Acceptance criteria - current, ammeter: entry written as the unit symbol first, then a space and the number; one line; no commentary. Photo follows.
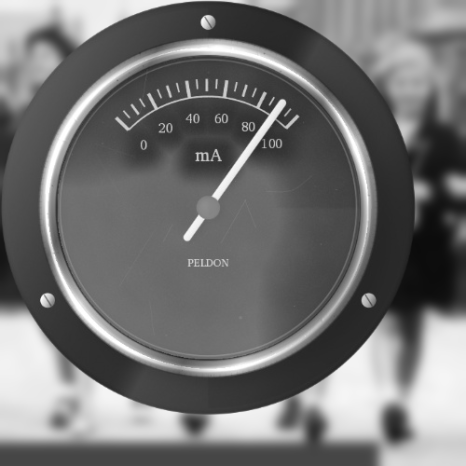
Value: mA 90
